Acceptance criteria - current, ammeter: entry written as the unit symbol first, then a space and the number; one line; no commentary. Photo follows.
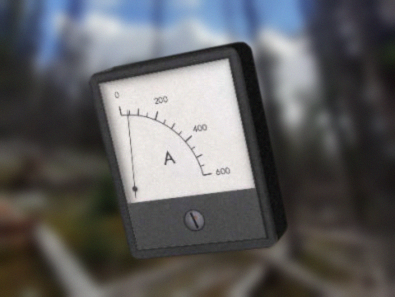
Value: A 50
